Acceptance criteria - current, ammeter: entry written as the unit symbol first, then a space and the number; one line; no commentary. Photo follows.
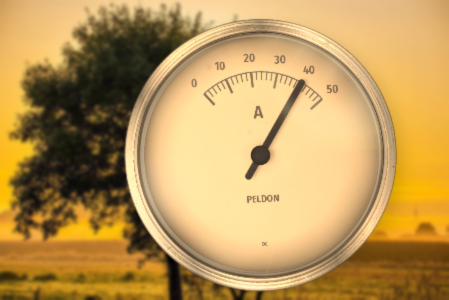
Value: A 40
